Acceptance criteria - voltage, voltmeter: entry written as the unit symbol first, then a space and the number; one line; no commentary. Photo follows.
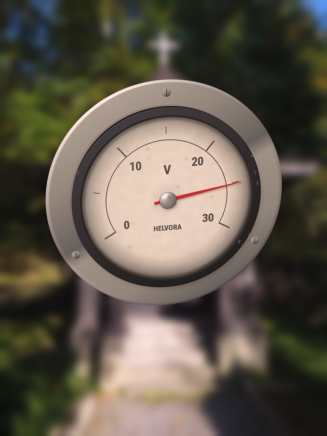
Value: V 25
